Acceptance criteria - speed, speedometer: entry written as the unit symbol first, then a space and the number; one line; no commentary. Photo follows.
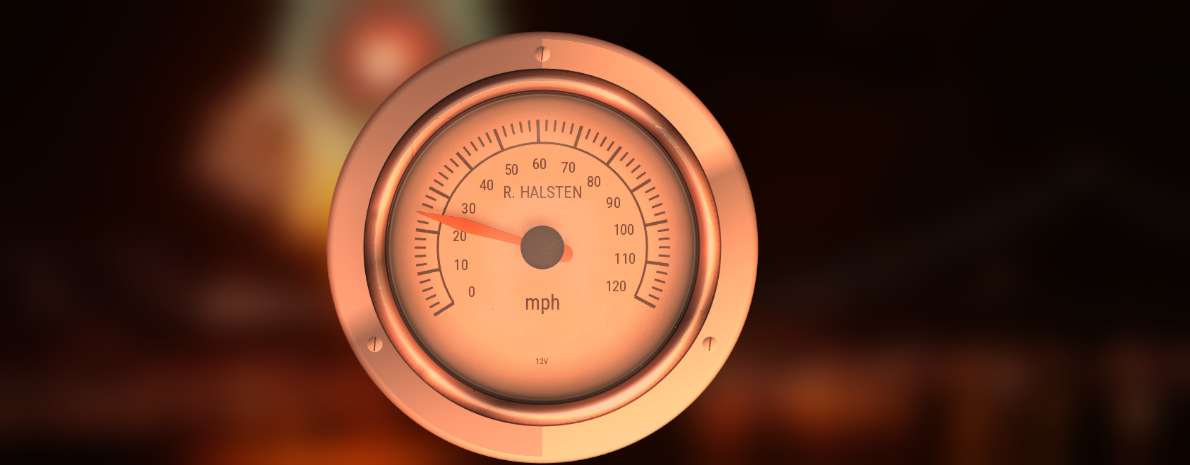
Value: mph 24
